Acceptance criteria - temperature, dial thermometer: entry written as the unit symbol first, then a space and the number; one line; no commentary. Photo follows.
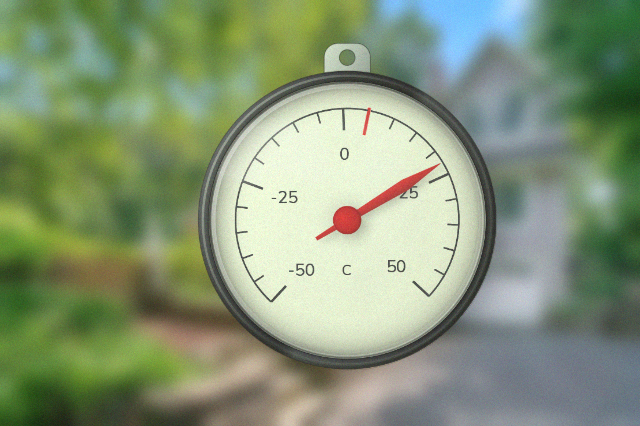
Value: °C 22.5
